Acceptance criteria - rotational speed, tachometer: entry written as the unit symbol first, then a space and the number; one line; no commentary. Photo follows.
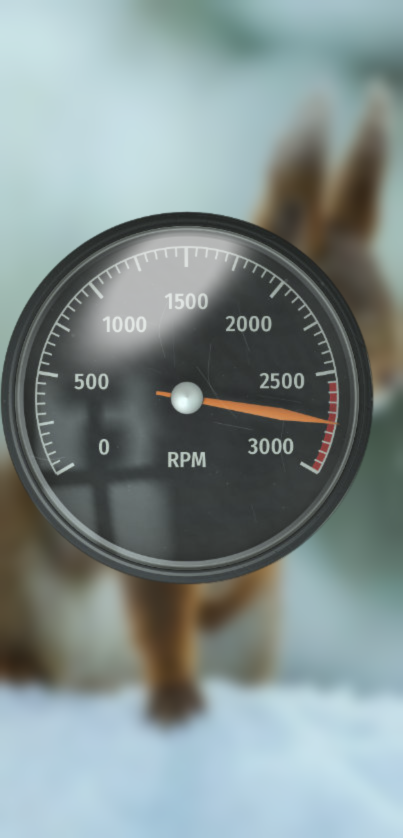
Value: rpm 2750
